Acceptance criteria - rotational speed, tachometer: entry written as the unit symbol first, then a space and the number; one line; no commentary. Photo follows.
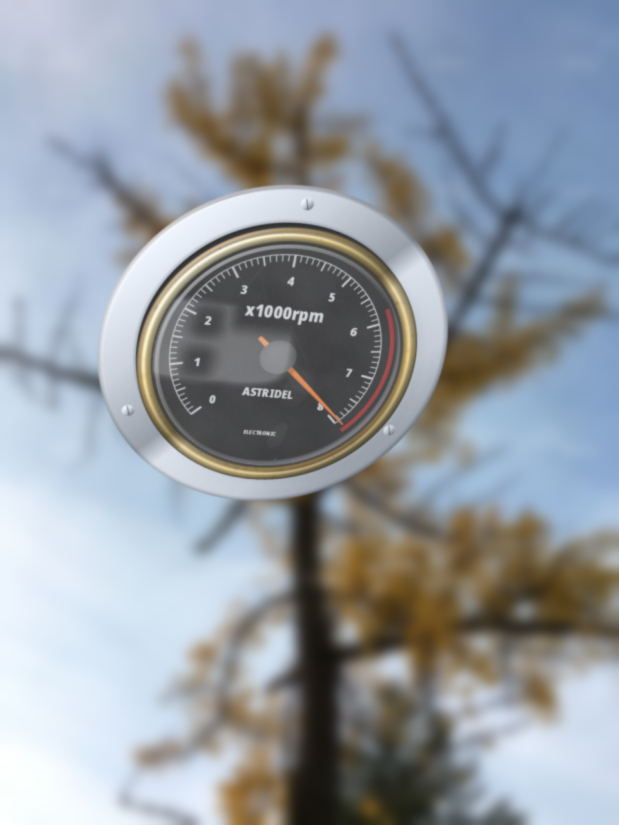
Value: rpm 7900
